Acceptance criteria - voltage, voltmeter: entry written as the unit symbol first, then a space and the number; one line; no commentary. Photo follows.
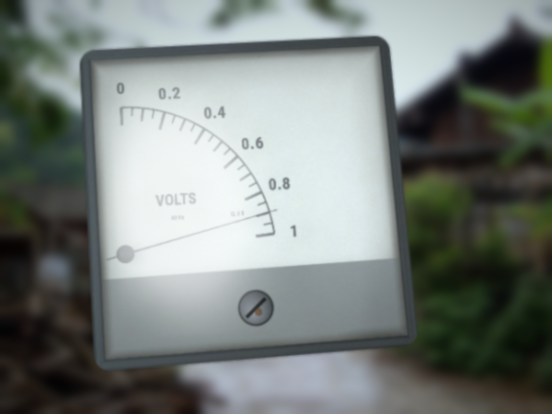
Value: V 0.9
